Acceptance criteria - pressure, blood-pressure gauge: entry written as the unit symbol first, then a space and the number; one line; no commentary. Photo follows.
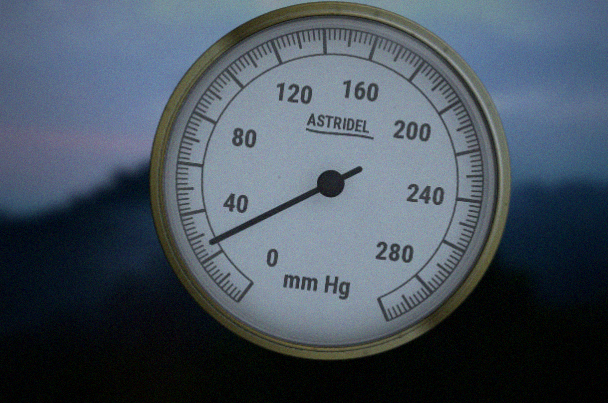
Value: mmHg 26
